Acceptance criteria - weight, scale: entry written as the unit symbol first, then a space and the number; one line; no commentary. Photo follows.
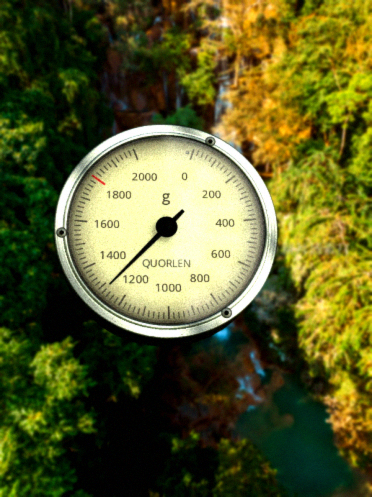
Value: g 1280
